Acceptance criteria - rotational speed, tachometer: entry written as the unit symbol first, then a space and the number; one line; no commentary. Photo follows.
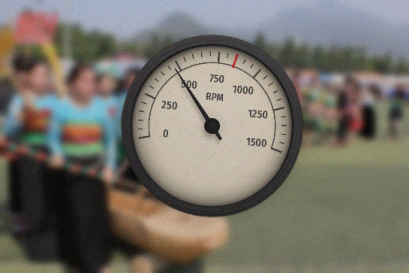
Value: rpm 475
